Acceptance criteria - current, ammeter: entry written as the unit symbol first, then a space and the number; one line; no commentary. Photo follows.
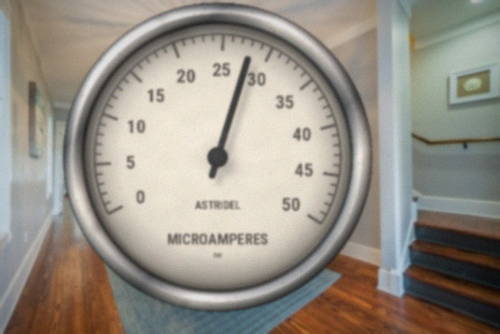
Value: µA 28
